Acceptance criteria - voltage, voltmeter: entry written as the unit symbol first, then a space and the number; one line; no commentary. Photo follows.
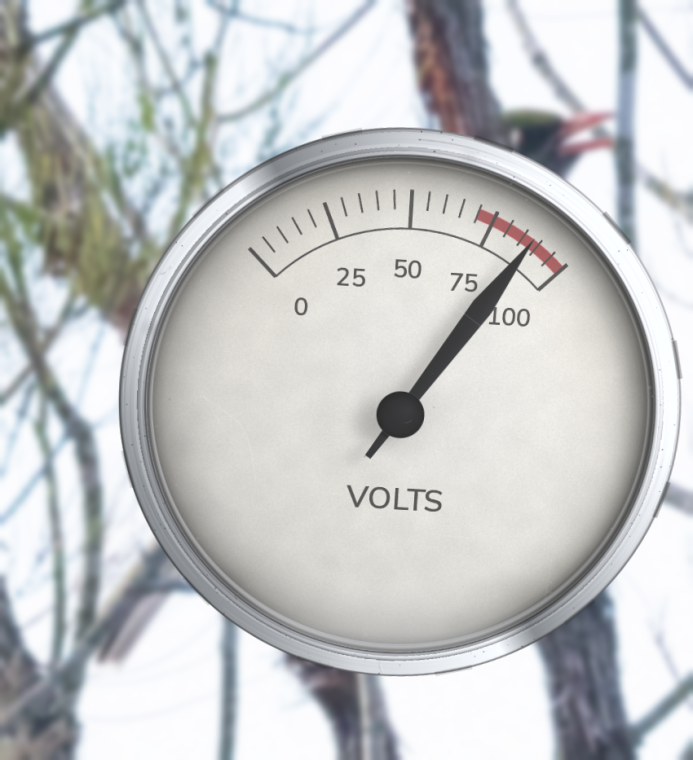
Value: V 87.5
